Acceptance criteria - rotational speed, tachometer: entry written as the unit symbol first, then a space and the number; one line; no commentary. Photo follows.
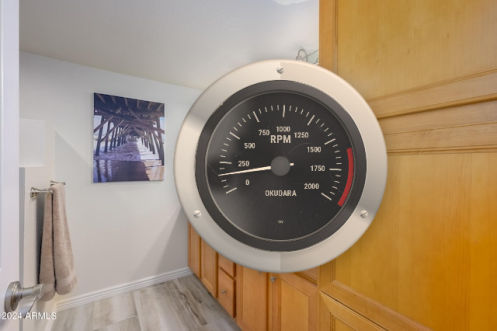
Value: rpm 150
